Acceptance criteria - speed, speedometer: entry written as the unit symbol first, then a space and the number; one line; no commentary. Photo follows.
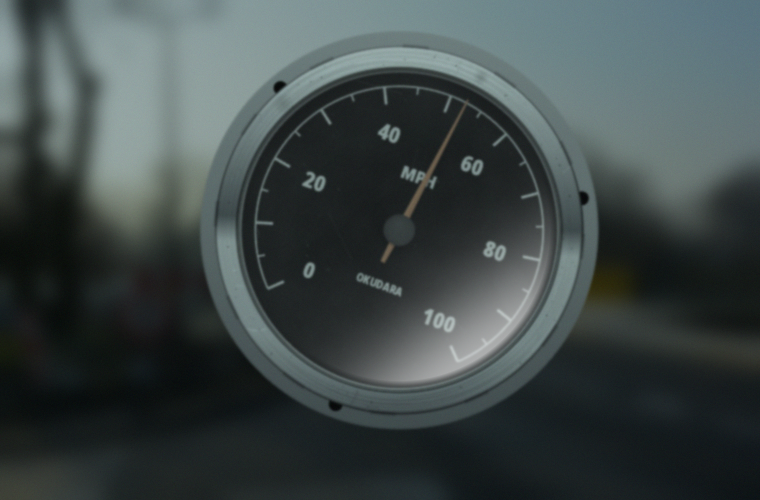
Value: mph 52.5
